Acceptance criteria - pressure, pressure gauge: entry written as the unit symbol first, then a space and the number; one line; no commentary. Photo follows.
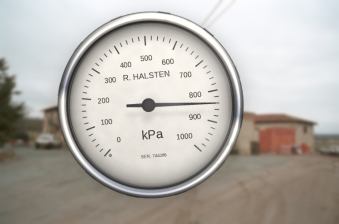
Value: kPa 840
